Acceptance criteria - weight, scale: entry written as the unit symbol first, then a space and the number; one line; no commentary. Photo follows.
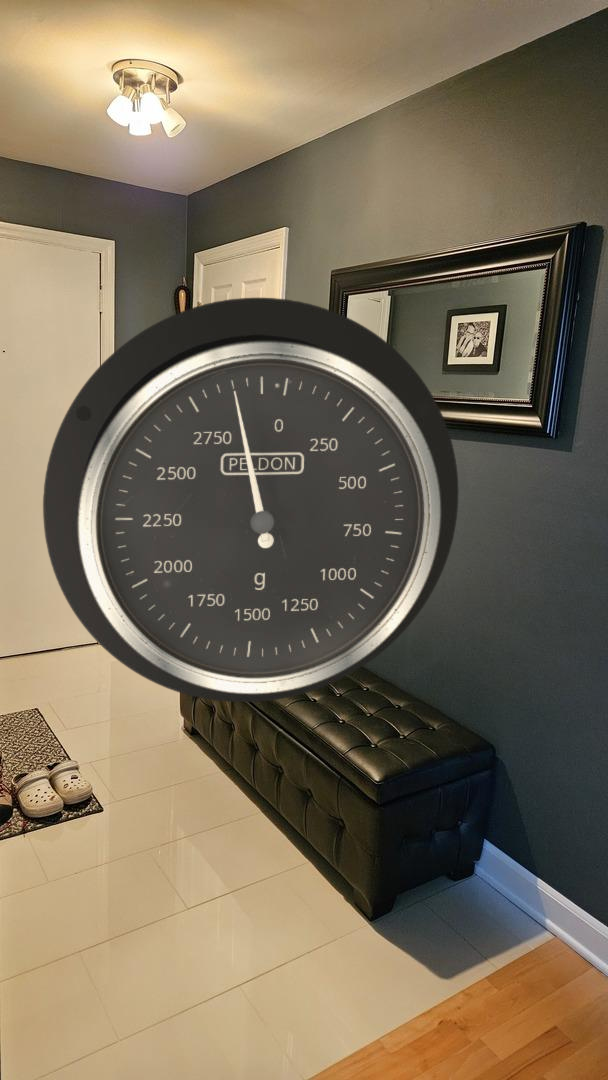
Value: g 2900
